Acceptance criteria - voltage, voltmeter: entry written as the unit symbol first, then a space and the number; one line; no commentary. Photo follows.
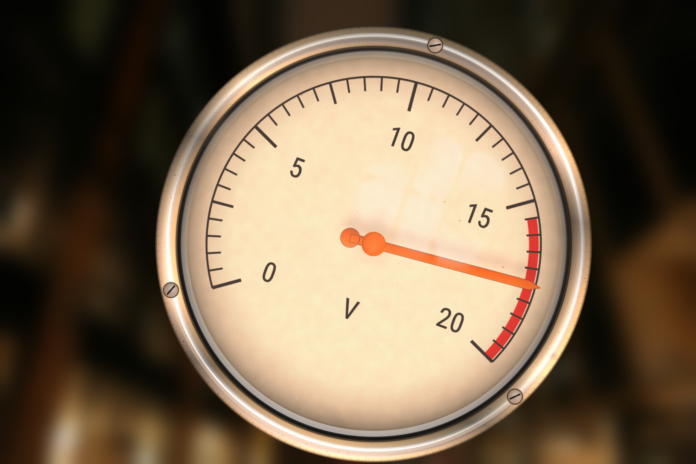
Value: V 17.5
